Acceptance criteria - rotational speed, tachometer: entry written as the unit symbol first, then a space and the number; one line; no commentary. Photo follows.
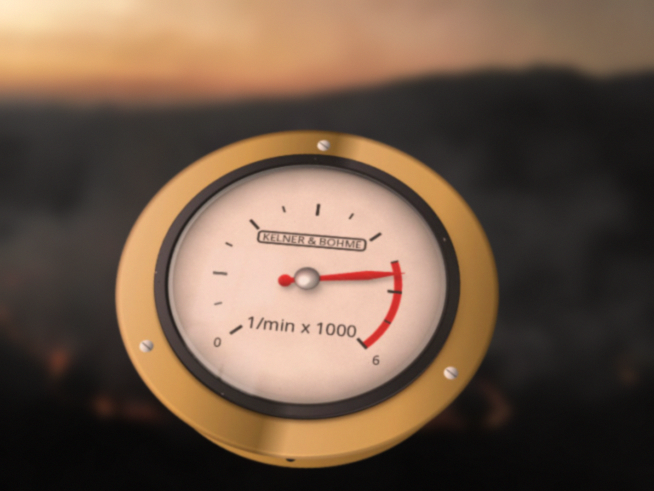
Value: rpm 4750
